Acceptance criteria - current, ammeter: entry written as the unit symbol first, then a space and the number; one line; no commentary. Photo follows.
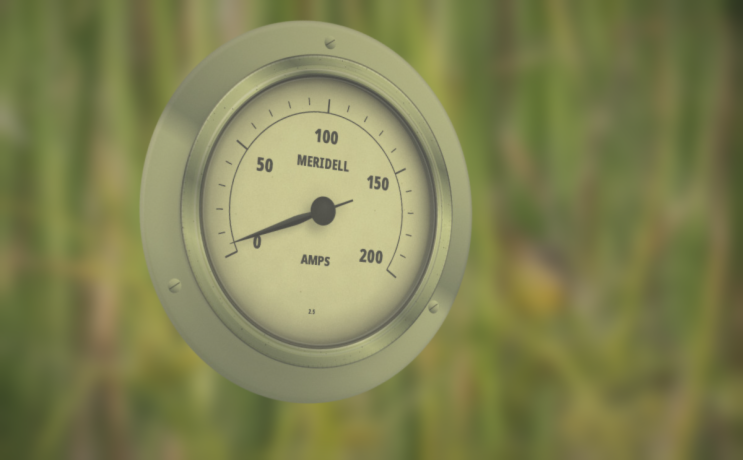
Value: A 5
